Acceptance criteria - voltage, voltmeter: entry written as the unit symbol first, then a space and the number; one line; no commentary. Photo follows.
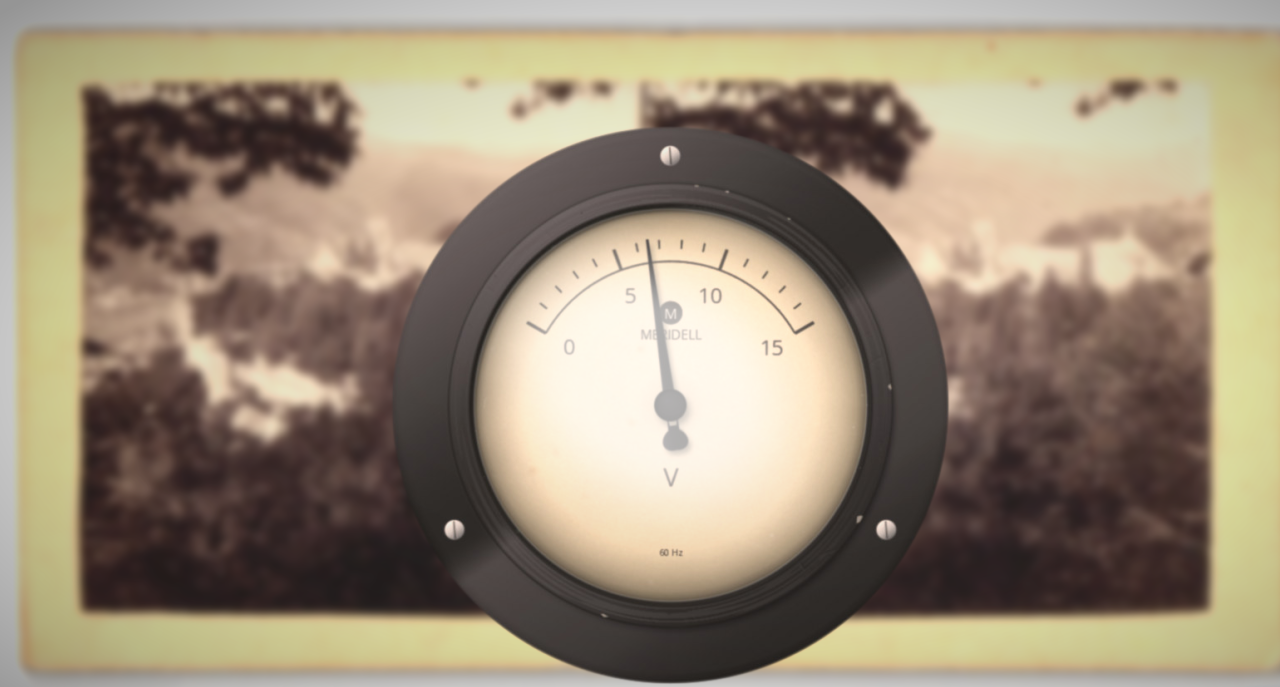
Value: V 6.5
